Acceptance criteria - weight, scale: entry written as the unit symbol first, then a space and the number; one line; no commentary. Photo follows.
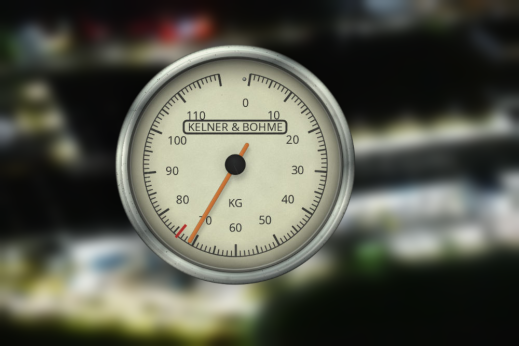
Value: kg 71
